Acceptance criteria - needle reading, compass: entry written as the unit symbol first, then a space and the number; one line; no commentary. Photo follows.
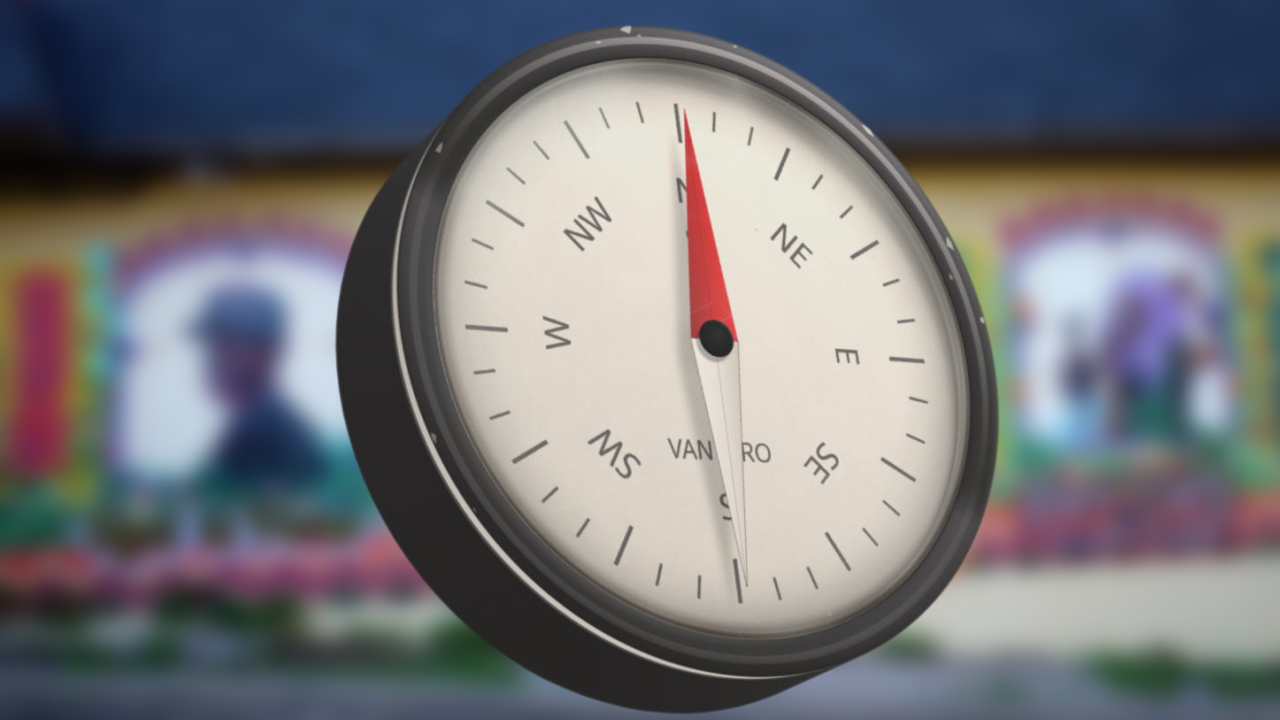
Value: ° 0
